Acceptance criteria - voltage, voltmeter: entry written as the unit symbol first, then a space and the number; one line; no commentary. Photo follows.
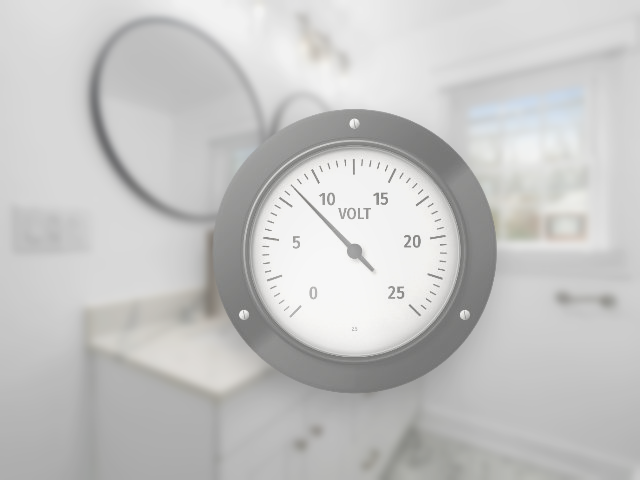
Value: V 8.5
